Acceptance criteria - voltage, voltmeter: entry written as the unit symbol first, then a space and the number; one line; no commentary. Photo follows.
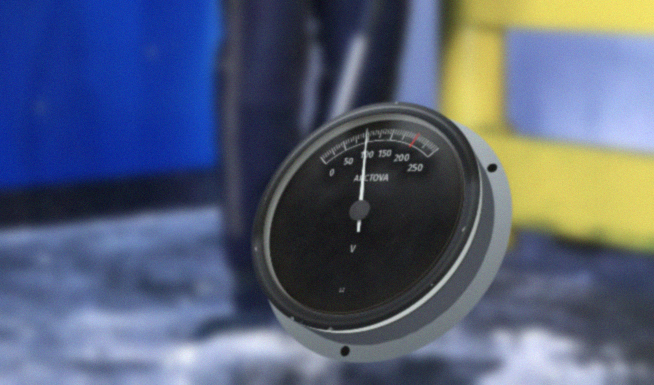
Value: V 100
